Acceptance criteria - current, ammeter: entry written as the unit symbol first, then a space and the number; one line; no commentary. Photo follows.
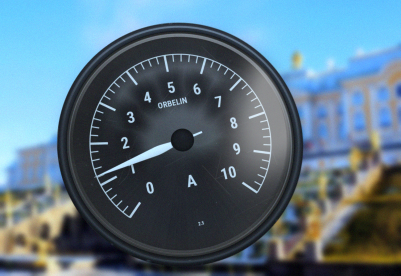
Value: A 1.2
